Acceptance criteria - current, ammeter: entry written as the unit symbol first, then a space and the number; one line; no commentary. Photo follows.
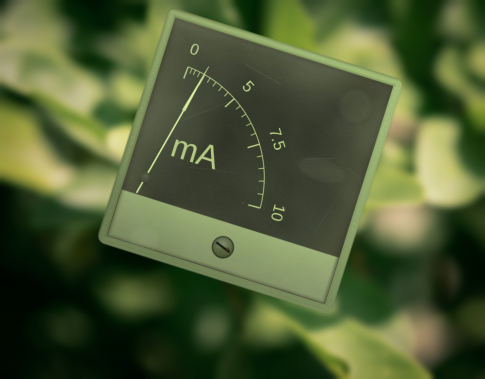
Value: mA 2.5
